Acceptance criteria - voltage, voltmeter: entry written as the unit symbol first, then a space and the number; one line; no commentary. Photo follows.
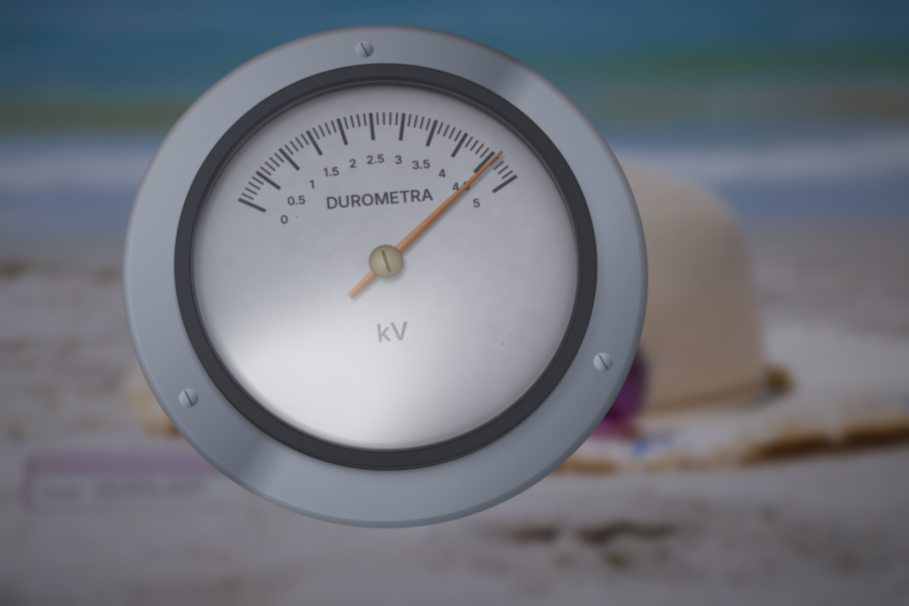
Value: kV 4.6
